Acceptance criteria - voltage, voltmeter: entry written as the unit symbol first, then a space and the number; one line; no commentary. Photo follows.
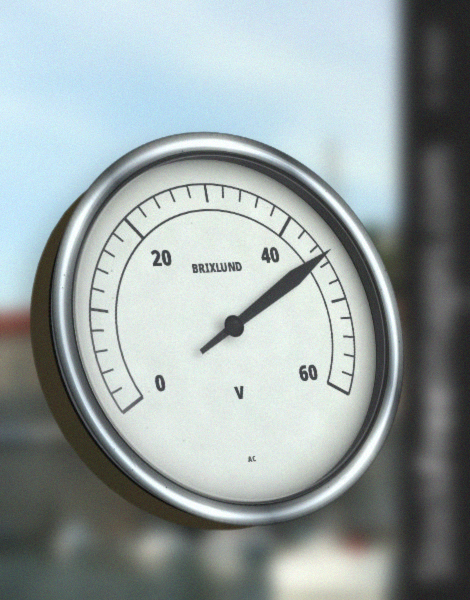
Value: V 45
